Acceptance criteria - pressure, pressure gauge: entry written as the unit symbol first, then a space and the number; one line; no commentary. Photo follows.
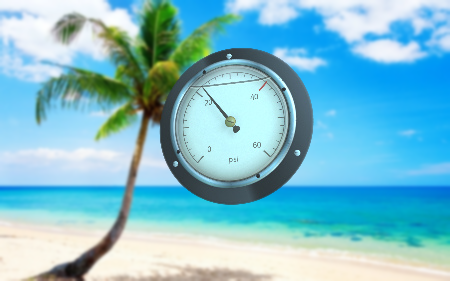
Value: psi 22
